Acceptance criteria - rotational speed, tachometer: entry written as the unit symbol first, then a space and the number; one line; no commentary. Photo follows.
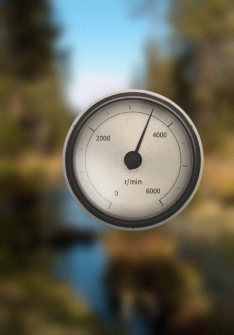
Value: rpm 3500
